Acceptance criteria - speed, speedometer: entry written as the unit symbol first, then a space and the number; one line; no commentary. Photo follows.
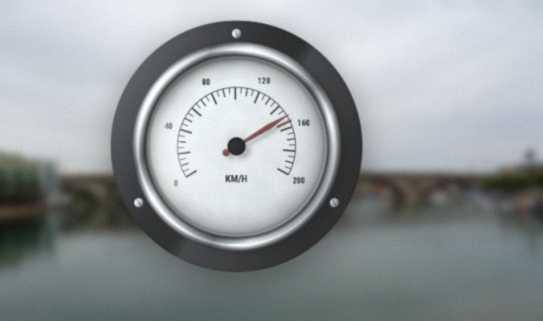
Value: km/h 150
